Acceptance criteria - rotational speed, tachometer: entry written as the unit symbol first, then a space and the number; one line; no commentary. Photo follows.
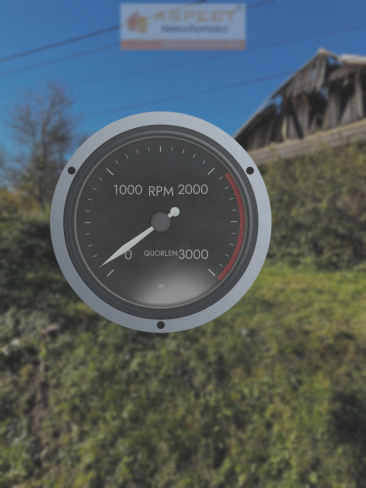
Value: rpm 100
